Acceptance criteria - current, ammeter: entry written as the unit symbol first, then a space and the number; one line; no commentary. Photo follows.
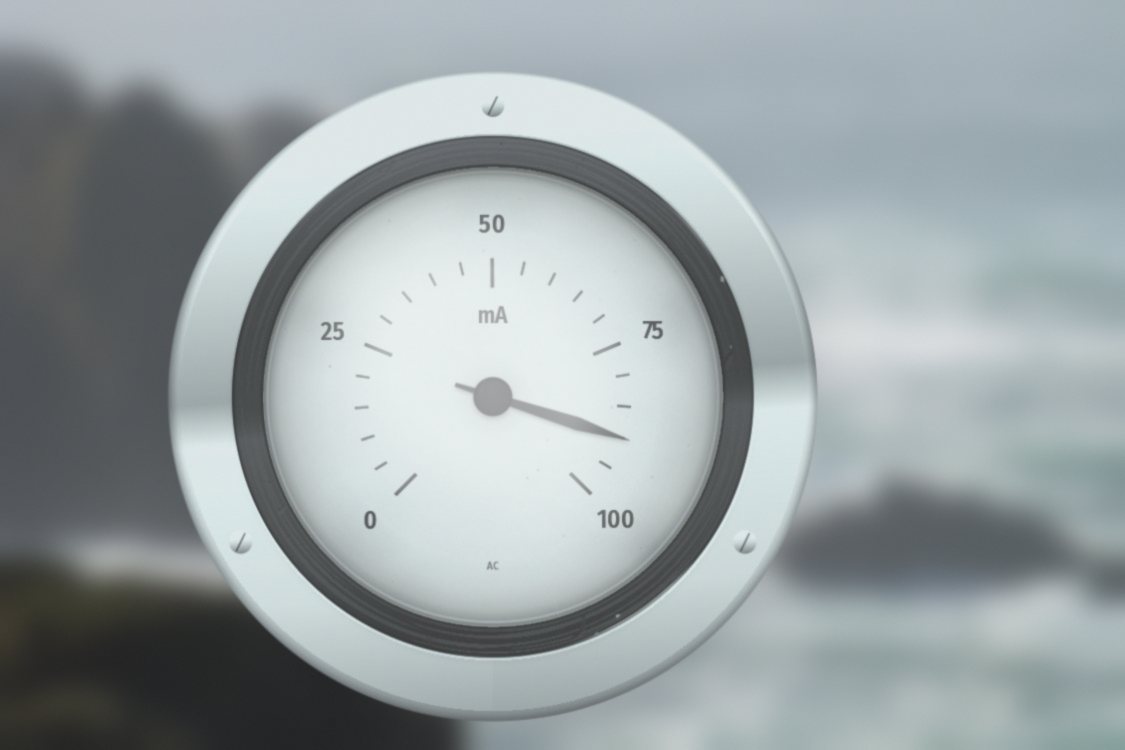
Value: mA 90
